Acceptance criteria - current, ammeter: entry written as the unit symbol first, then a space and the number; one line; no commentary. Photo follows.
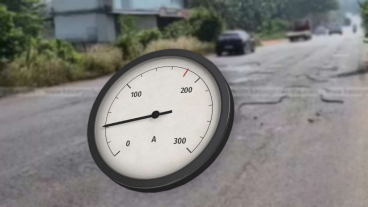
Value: A 40
